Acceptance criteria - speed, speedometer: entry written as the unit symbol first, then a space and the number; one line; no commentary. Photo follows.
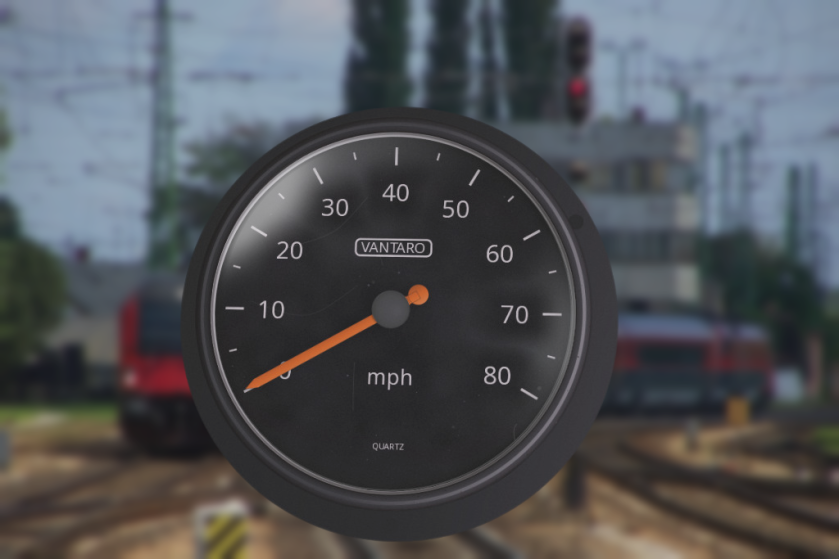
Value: mph 0
